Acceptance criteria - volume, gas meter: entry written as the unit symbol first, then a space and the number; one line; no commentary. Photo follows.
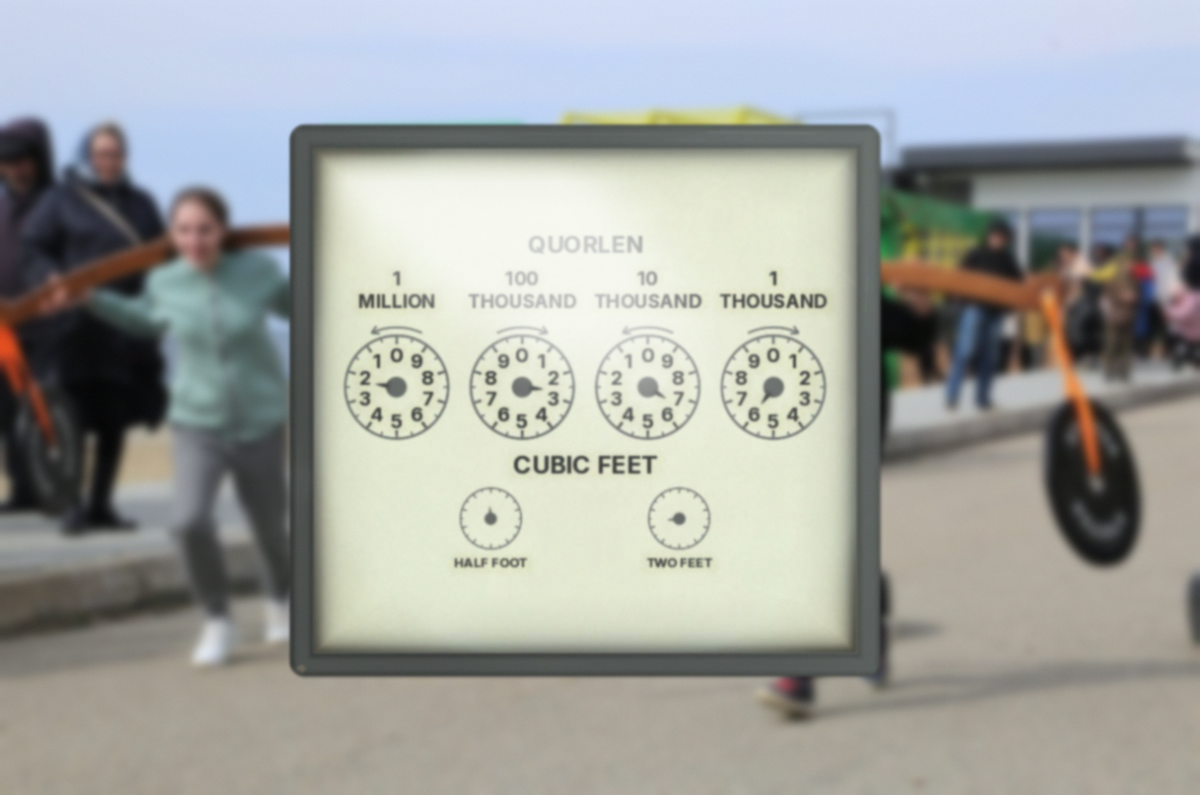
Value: ft³ 226600
